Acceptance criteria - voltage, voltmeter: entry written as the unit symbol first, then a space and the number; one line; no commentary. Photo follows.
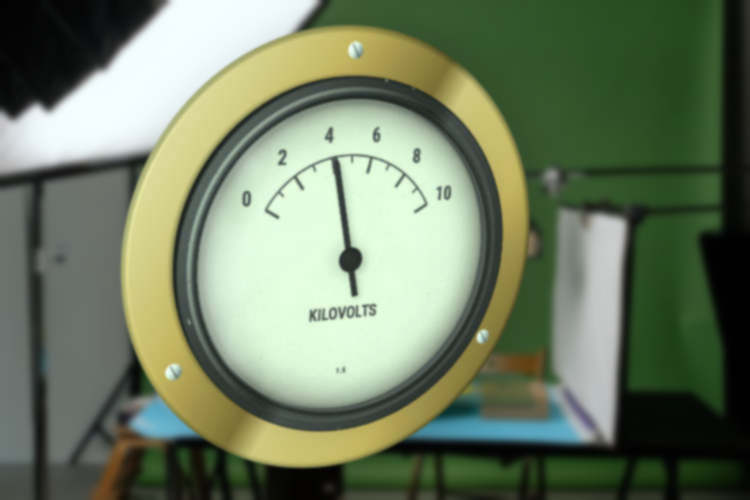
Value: kV 4
